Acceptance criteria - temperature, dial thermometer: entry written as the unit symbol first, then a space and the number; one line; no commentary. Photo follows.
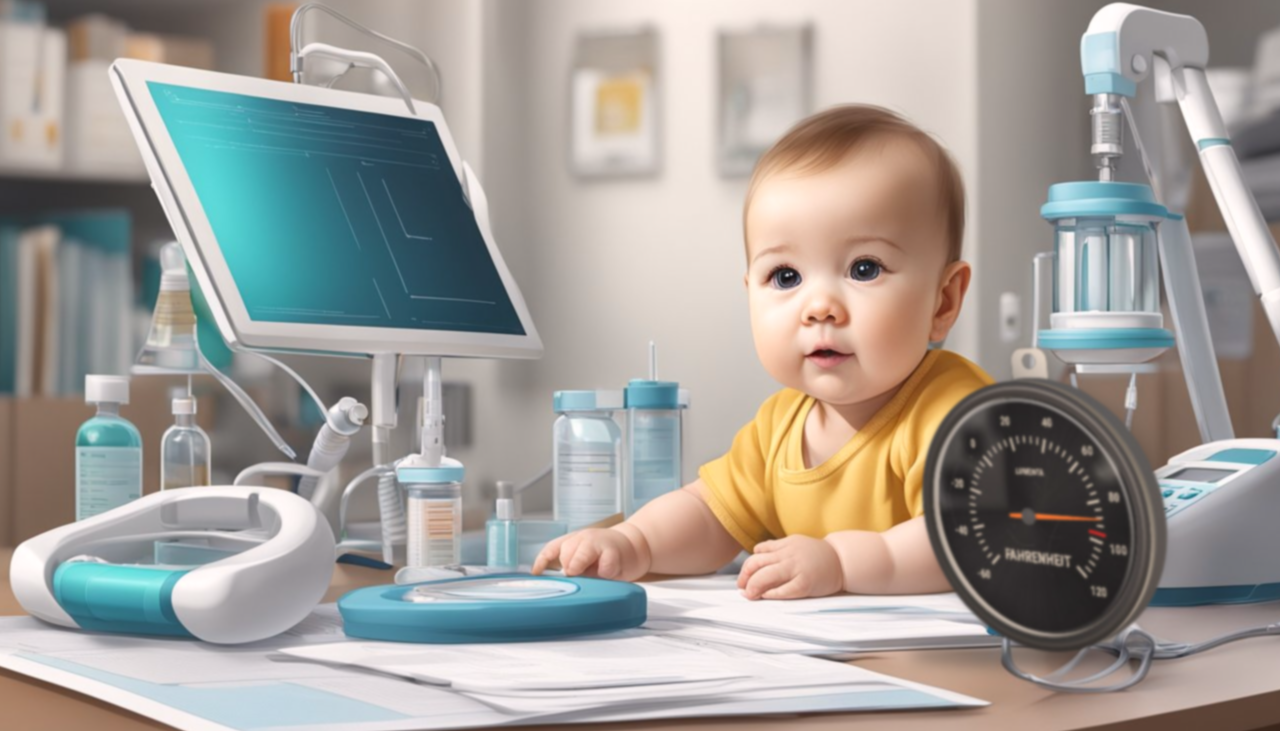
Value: °F 88
